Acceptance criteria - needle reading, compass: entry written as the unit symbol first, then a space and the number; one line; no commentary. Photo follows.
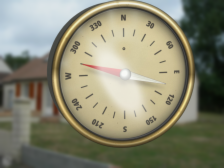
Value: ° 285
